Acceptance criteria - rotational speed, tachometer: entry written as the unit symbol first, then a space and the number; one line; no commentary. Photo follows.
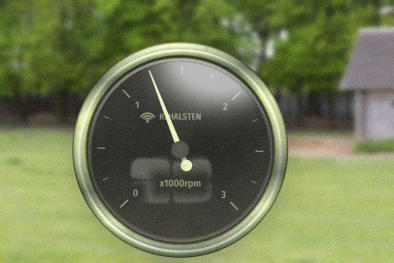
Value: rpm 1250
